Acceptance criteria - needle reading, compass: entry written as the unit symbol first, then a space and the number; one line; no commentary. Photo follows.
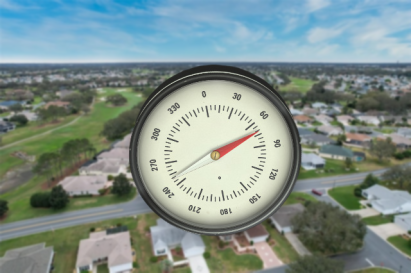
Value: ° 70
